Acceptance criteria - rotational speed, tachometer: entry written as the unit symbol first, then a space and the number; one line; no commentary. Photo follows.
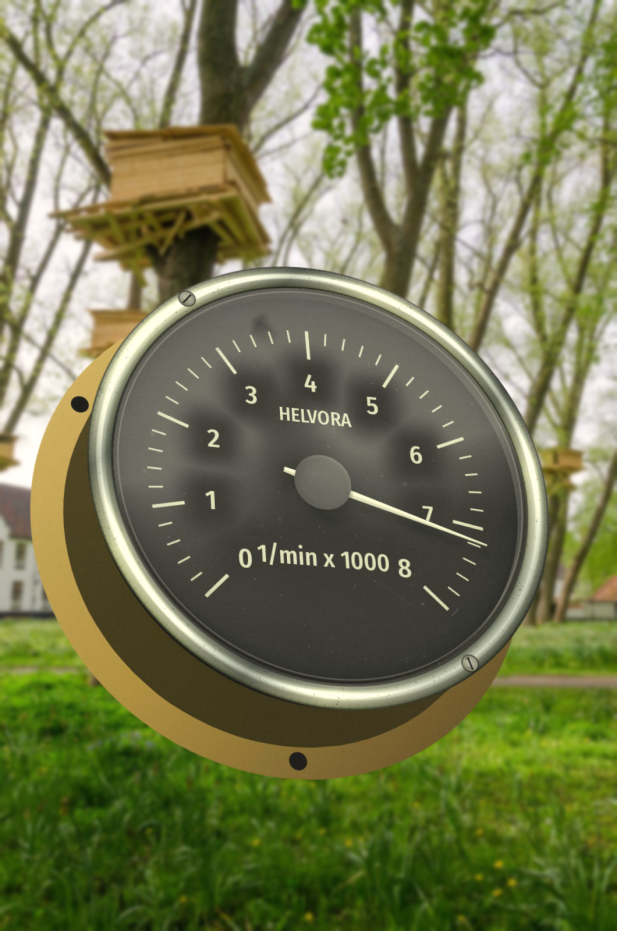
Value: rpm 7200
